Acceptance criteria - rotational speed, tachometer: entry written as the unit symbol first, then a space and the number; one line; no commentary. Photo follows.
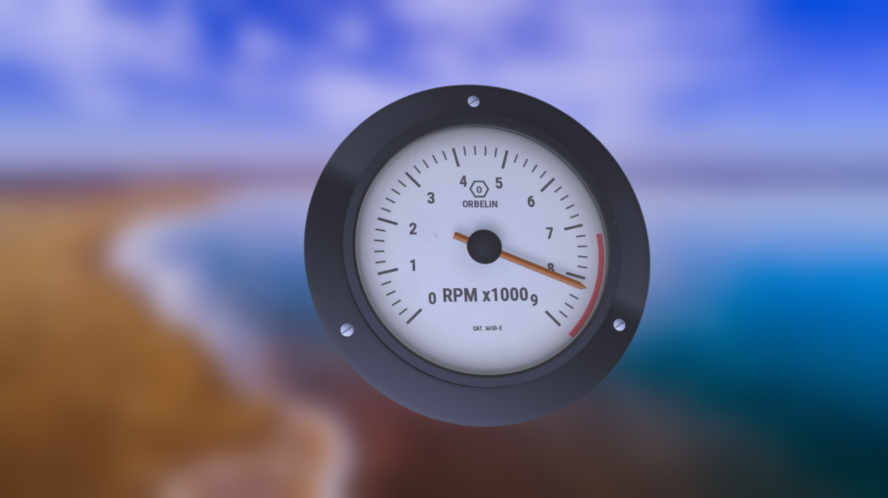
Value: rpm 8200
